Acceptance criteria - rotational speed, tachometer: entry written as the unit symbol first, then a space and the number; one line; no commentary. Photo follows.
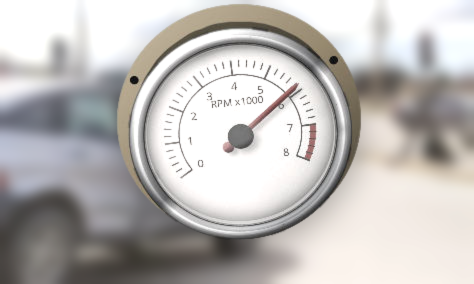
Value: rpm 5800
